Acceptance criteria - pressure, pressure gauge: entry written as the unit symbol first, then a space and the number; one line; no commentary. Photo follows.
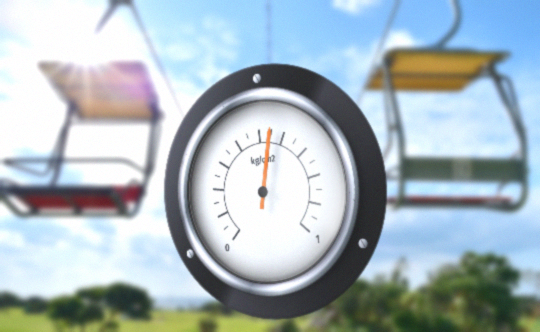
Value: kg/cm² 0.55
